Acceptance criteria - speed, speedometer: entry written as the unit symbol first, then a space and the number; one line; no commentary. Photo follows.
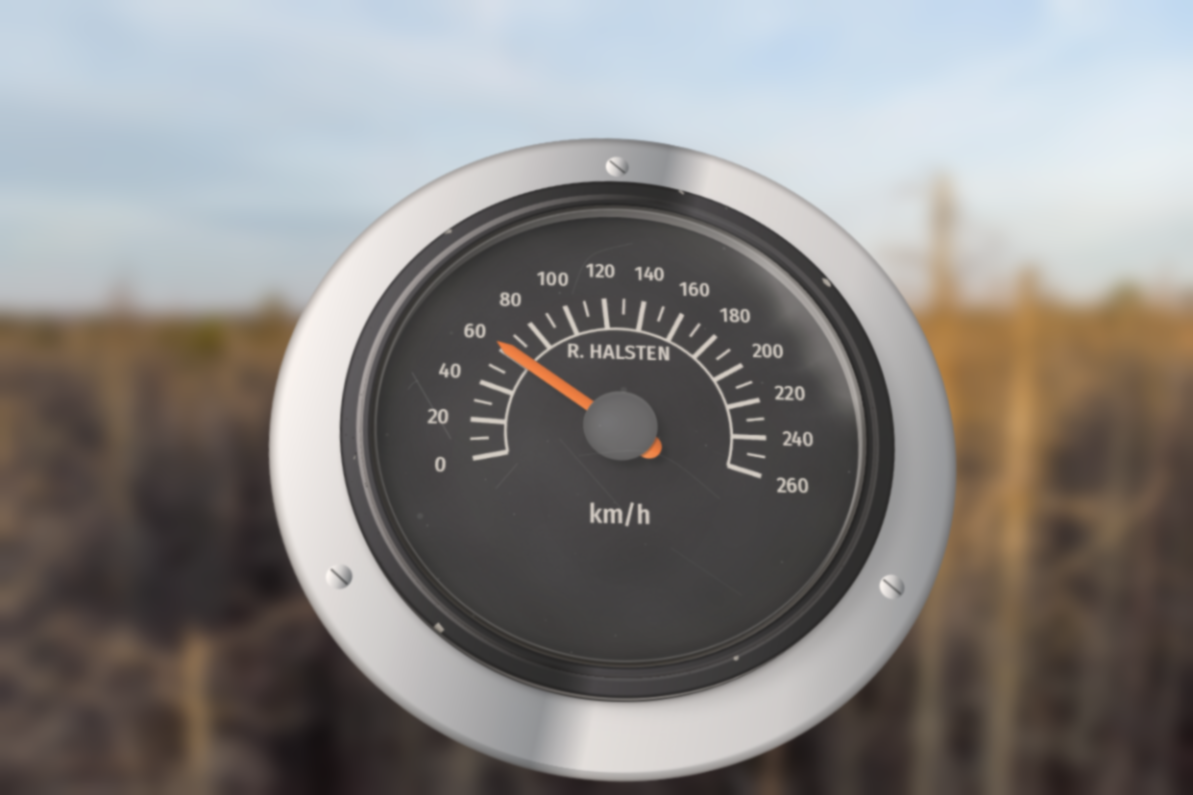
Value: km/h 60
